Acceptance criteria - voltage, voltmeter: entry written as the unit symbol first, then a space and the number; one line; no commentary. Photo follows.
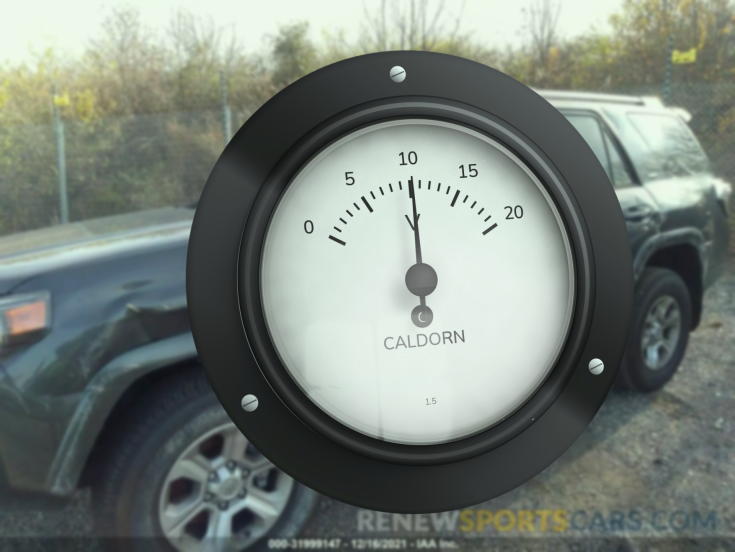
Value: V 10
